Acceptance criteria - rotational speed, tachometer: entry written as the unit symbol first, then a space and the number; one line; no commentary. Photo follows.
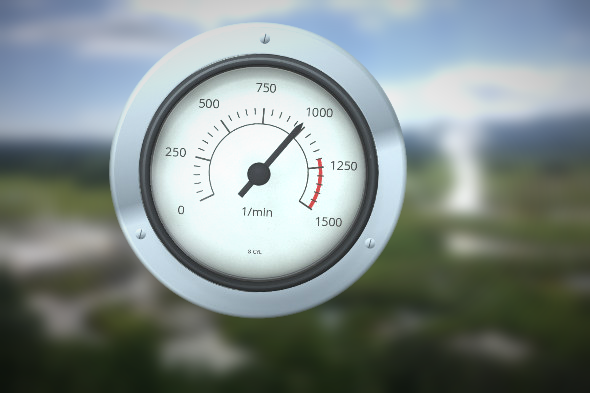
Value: rpm 975
